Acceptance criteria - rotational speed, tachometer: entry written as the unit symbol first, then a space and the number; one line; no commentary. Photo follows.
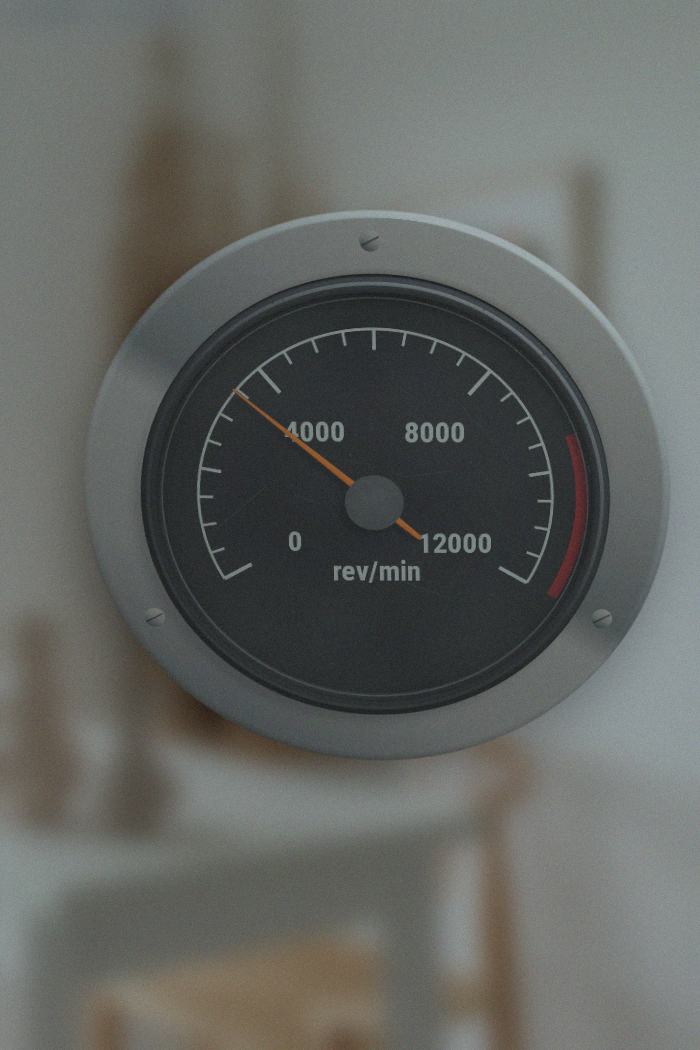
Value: rpm 3500
